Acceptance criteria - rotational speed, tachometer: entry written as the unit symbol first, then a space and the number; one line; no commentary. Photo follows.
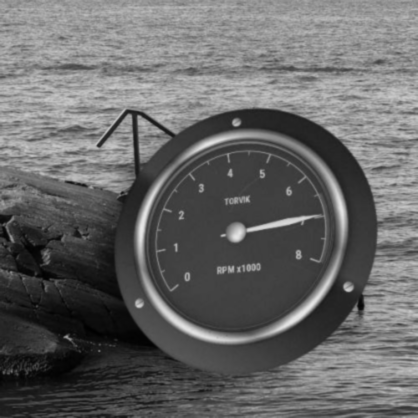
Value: rpm 7000
